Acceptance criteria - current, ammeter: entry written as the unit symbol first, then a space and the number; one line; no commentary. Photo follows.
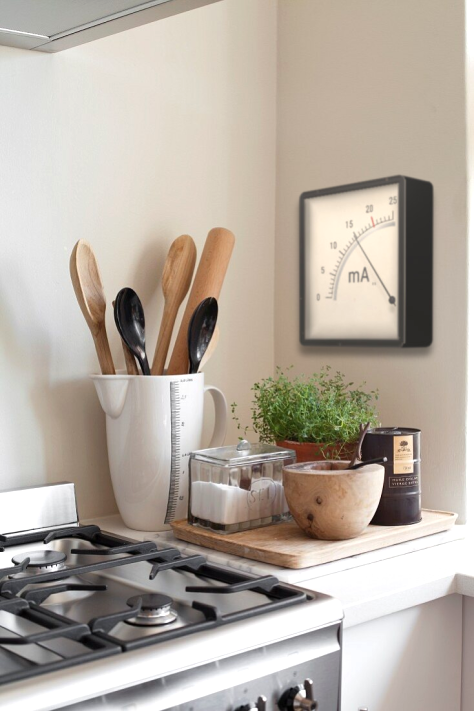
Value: mA 15
